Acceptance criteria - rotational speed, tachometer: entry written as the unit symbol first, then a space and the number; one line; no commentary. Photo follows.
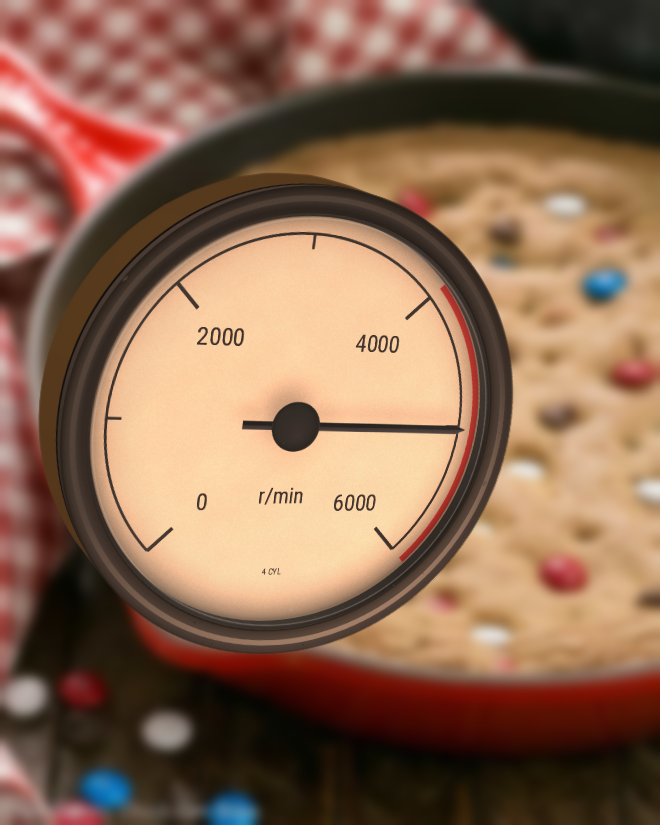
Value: rpm 5000
